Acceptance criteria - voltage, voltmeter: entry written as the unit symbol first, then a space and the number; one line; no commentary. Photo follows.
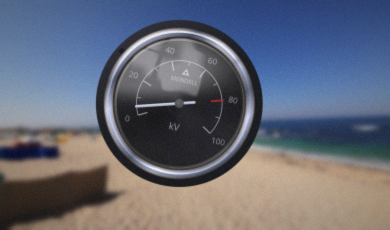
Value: kV 5
